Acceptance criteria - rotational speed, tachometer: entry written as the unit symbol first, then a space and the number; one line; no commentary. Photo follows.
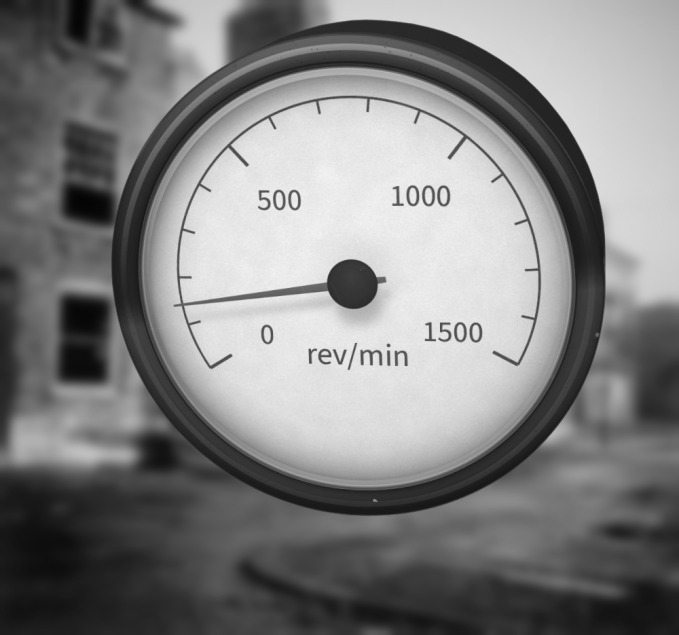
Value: rpm 150
